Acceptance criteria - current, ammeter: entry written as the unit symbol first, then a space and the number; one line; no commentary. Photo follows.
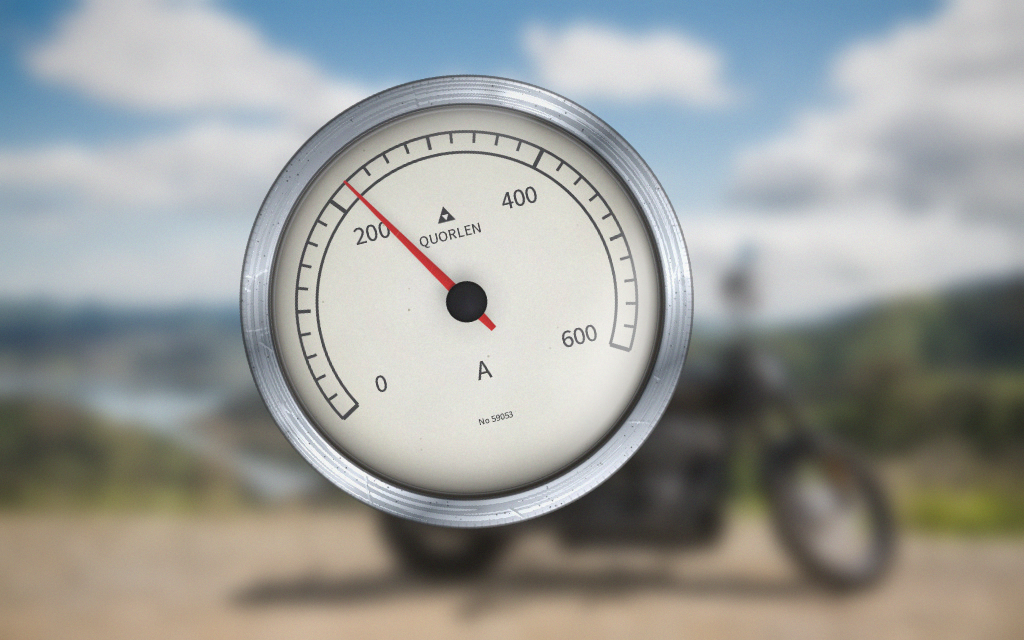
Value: A 220
